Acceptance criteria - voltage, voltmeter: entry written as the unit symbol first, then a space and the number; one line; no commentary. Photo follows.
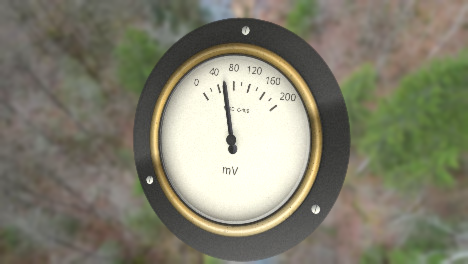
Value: mV 60
